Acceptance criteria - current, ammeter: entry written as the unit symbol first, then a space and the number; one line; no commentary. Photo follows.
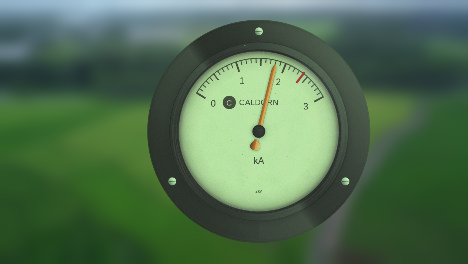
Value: kA 1.8
